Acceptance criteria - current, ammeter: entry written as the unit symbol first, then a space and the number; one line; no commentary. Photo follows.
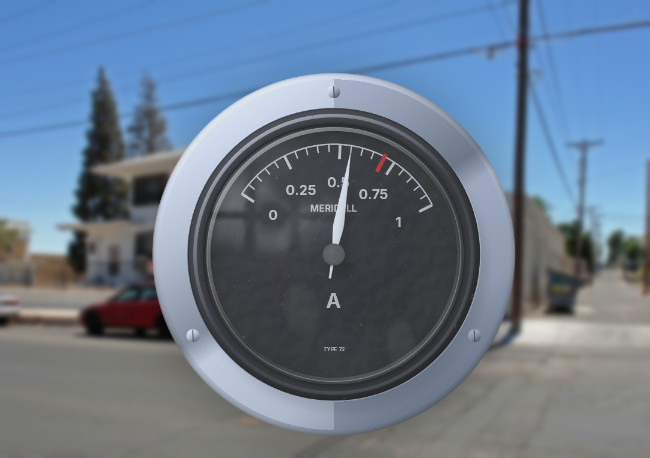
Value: A 0.55
